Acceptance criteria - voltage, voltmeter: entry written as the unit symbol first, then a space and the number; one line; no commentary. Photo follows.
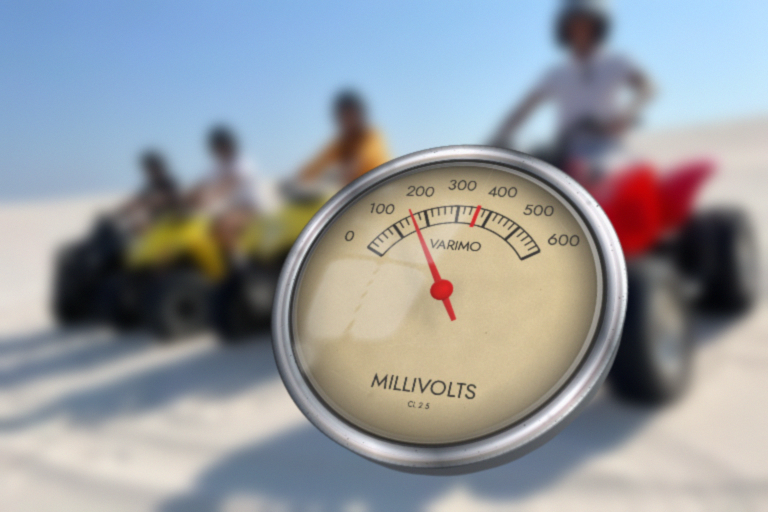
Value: mV 160
